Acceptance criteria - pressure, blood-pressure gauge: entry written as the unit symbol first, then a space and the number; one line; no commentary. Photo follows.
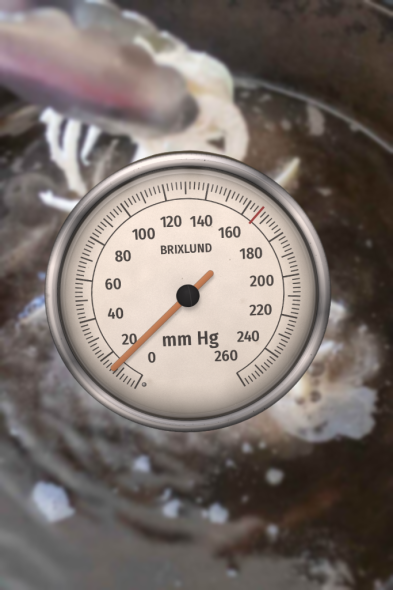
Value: mmHg 14
